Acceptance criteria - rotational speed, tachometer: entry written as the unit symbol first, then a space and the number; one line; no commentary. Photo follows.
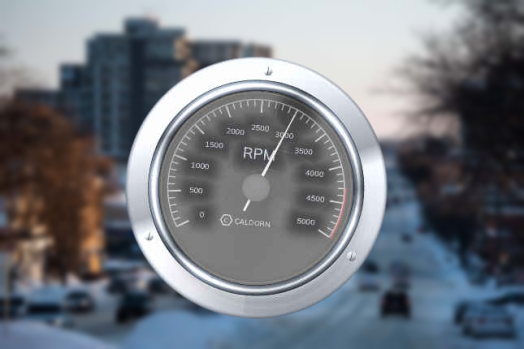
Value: rpm 3000
